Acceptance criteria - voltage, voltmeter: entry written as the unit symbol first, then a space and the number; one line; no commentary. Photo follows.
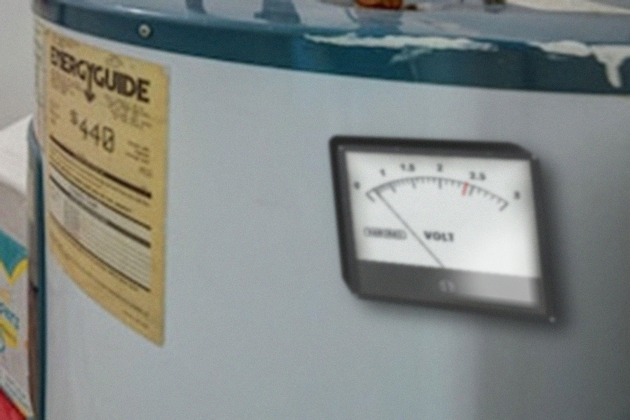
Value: V 0.5
